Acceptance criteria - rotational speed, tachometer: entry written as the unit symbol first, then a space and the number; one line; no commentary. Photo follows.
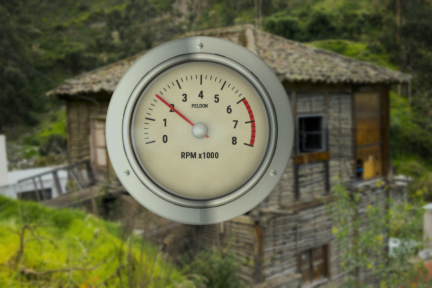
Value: rpm 2000
